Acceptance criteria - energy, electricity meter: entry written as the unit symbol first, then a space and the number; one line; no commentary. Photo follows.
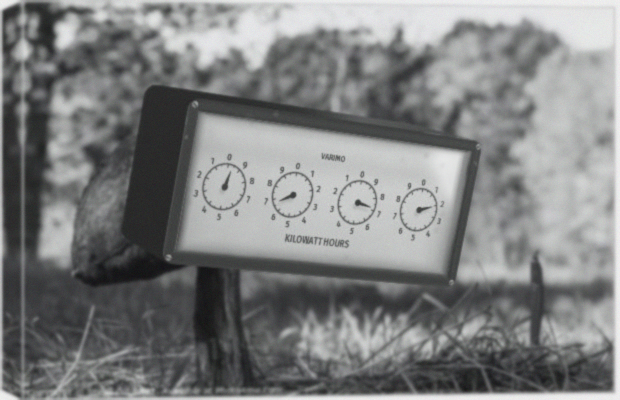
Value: kWh 9672
